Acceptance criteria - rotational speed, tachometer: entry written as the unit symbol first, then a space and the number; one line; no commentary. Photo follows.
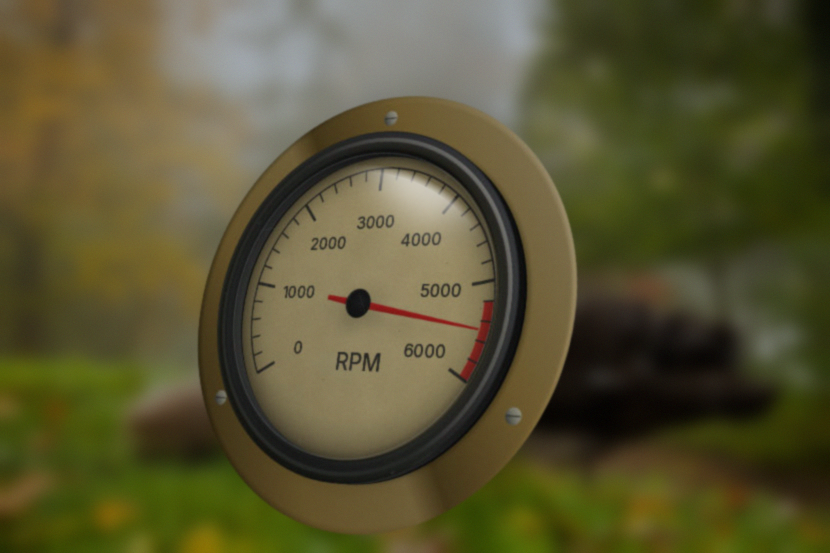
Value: rpm 5500
